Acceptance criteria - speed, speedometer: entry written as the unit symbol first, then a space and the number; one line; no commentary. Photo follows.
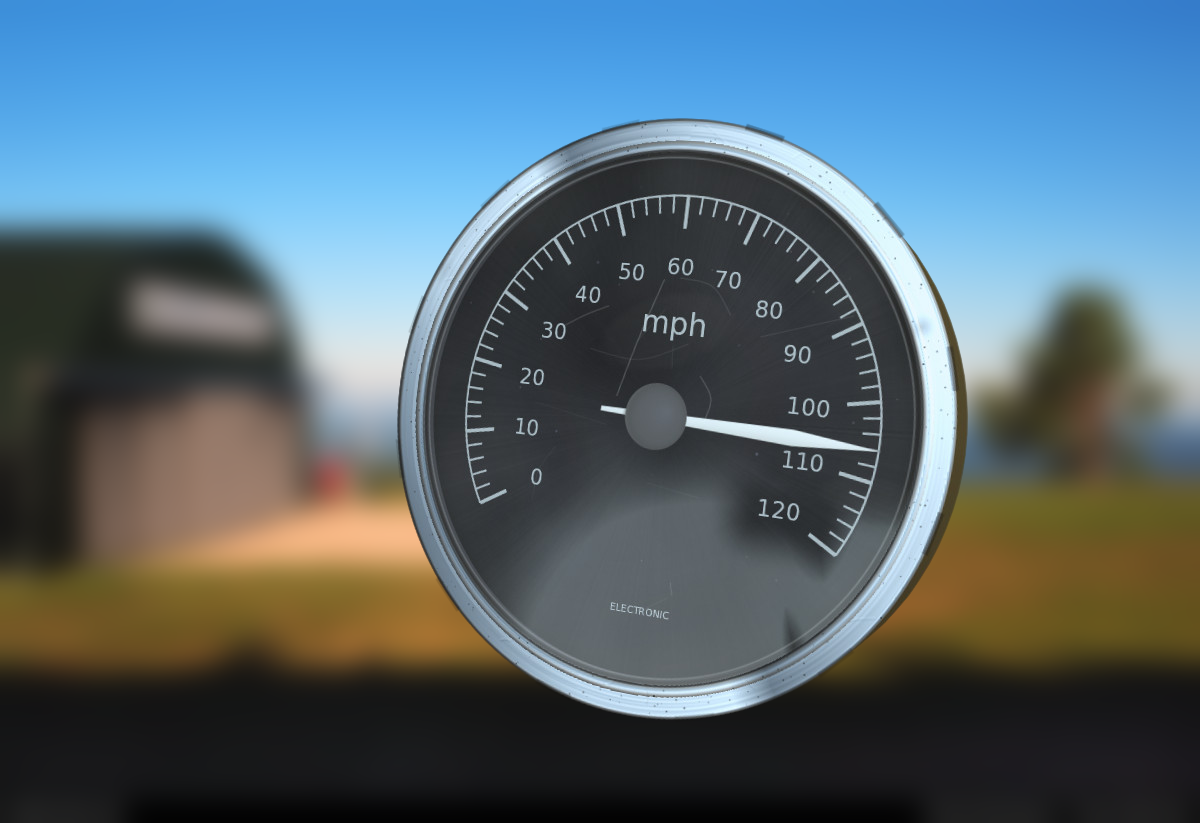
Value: mph 106
